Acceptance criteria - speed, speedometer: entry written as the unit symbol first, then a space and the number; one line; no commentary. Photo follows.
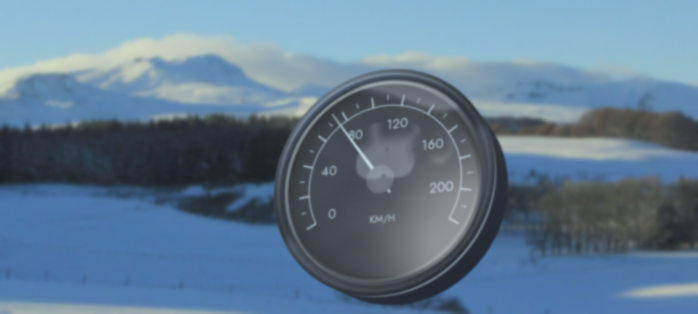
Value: km/h 75
